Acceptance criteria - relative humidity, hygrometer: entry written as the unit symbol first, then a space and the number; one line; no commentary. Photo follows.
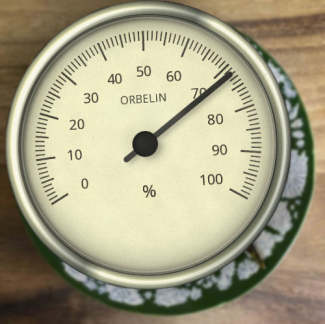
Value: % 72
